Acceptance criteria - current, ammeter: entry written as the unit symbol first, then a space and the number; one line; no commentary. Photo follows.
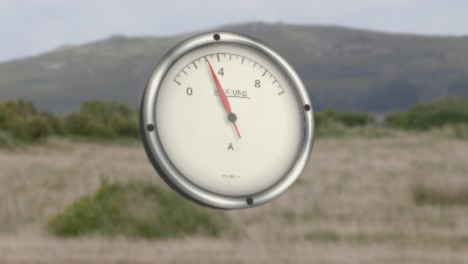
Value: A 3
